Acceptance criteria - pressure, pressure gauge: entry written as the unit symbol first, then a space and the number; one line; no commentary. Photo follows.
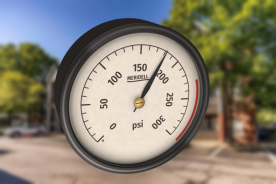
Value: psi 180
